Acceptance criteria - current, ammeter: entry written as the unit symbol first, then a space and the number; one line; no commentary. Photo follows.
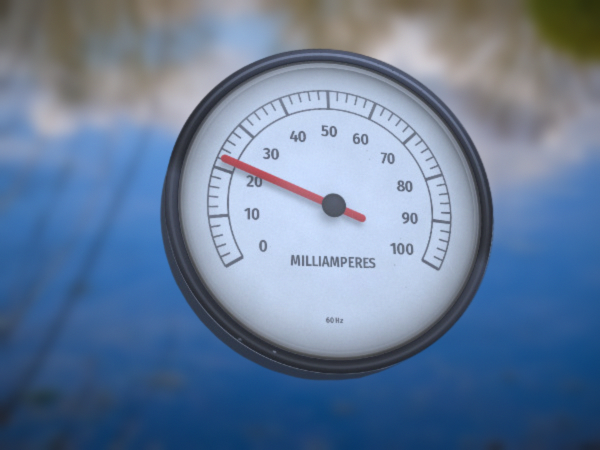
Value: mA 22
